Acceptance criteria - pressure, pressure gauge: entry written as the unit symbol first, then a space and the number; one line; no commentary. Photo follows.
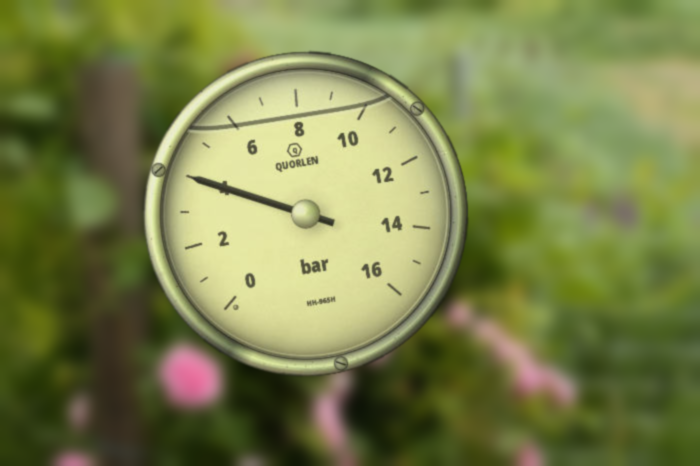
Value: bar 4
